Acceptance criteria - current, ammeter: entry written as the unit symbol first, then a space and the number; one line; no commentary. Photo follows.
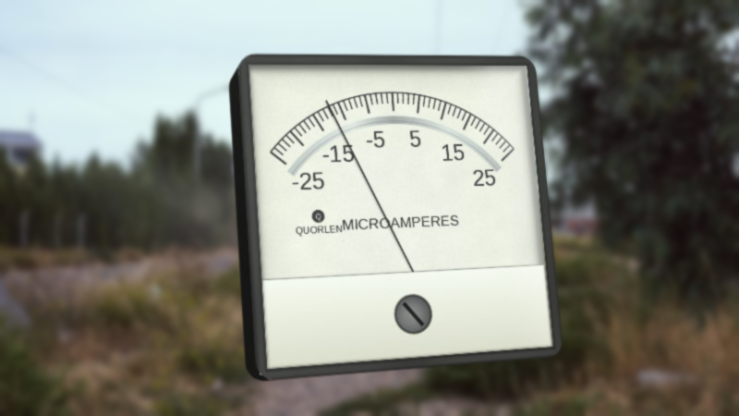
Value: µA -12
